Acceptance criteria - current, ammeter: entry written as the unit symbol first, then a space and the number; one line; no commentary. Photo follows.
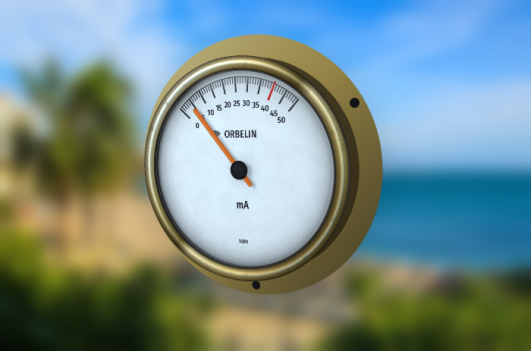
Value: mA 5
